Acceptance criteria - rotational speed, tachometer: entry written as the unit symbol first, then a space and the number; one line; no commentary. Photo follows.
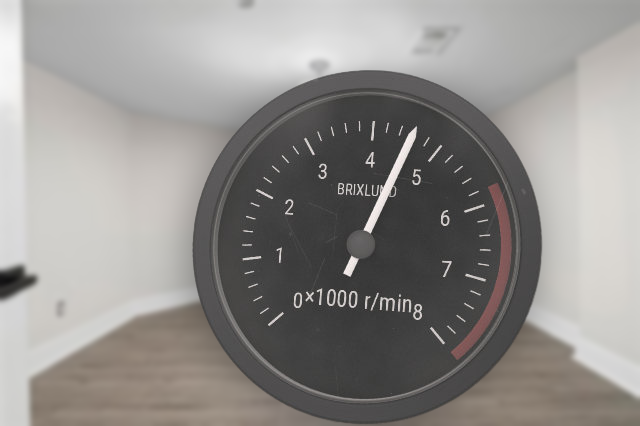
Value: rpm 4600
